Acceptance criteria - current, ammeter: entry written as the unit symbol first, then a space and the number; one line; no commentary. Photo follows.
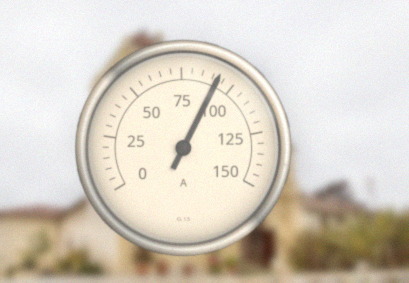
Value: A 92.5
